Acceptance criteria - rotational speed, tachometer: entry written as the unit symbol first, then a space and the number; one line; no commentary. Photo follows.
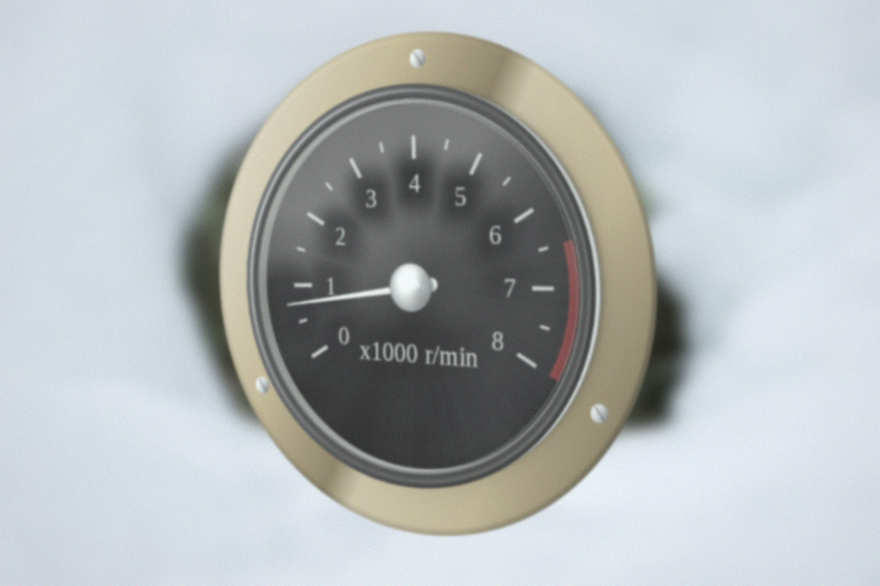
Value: rpm 750
